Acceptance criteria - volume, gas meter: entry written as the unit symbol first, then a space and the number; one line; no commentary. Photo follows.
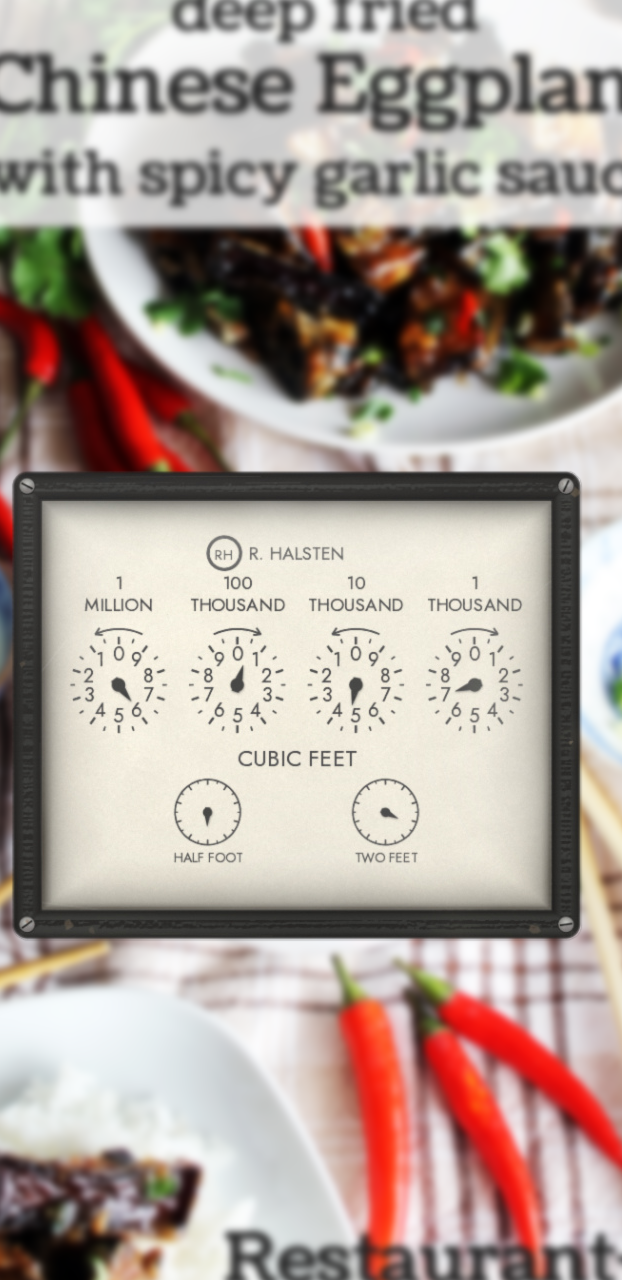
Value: ft³ 604700
